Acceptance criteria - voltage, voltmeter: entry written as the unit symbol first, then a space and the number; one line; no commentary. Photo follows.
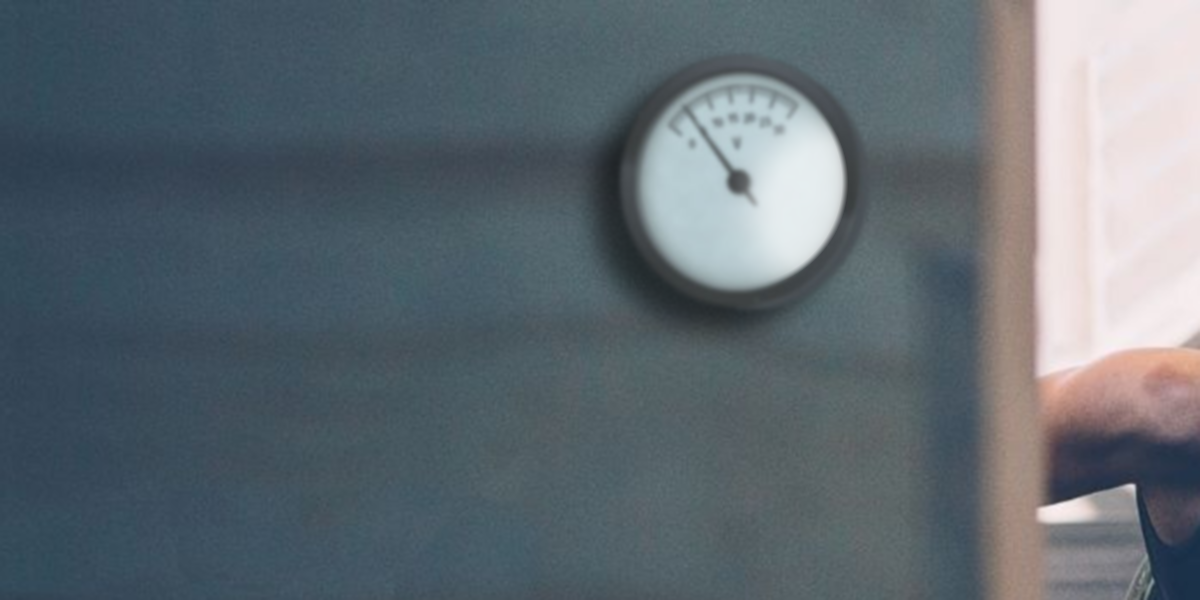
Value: V 5
